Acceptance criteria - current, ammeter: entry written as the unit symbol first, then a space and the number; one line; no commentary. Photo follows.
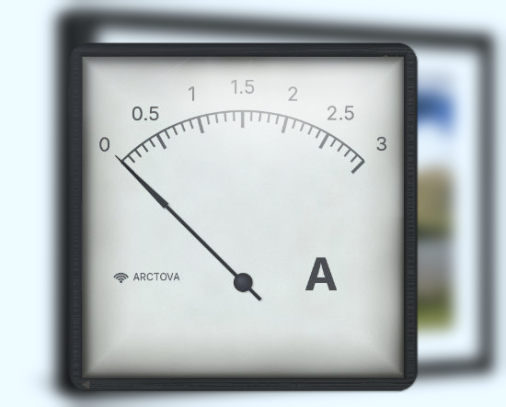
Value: A 0
